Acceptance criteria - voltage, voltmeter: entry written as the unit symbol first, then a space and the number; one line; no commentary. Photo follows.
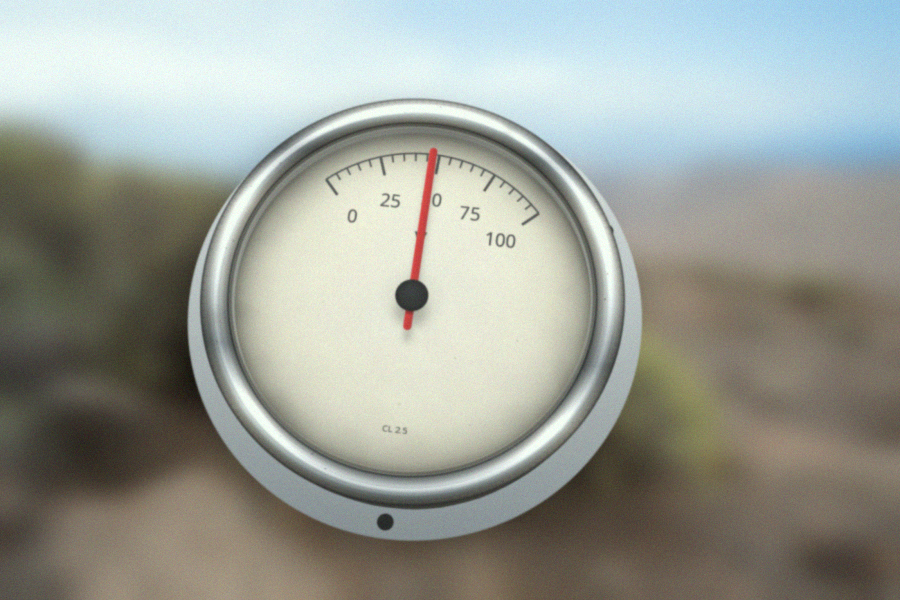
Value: V 47.5
